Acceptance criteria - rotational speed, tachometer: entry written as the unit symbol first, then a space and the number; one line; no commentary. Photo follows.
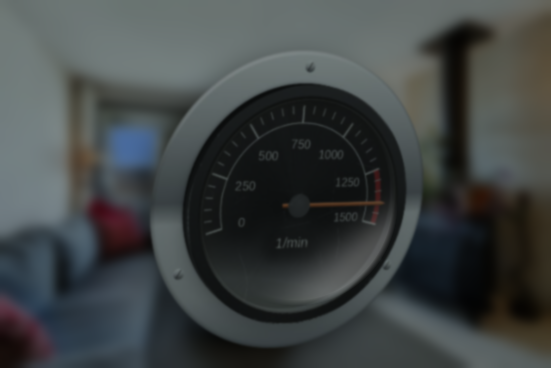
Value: rpm 1400
